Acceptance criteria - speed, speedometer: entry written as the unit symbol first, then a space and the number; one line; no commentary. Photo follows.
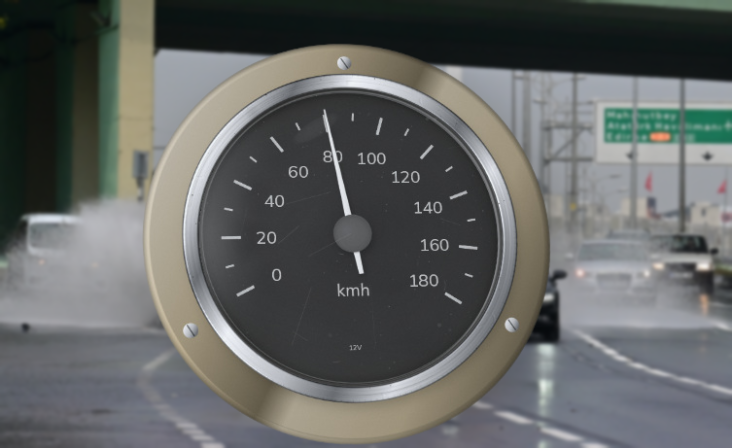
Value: km/h 80
